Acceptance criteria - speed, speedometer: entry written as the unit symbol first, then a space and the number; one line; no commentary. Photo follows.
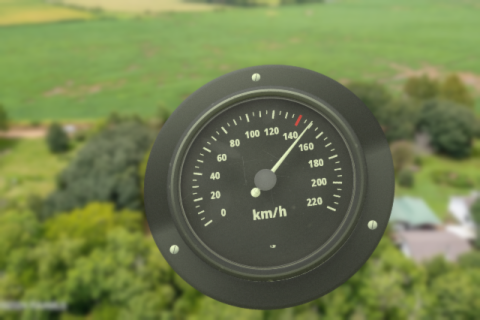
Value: km/h 150
